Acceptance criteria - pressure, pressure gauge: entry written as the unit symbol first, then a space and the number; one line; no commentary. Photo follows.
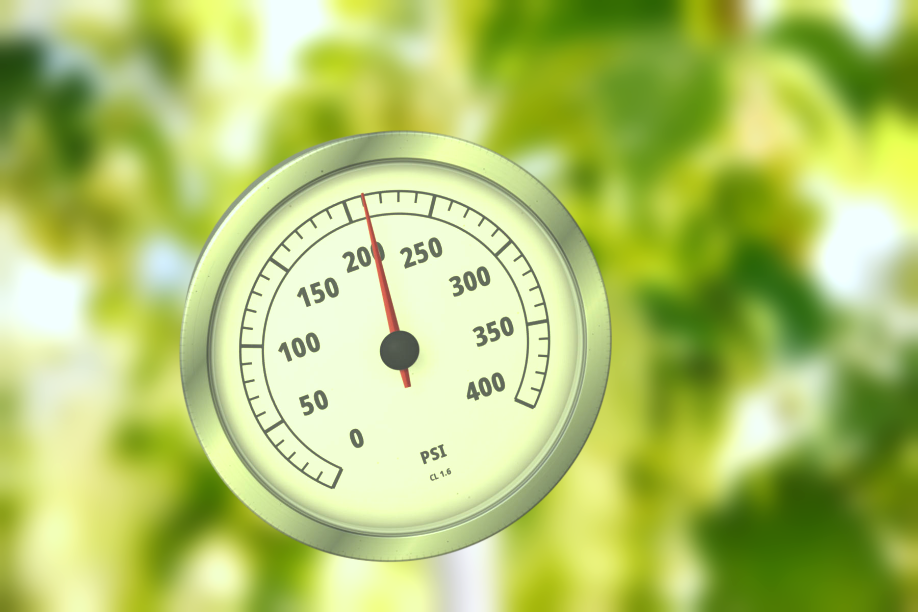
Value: psi 210
